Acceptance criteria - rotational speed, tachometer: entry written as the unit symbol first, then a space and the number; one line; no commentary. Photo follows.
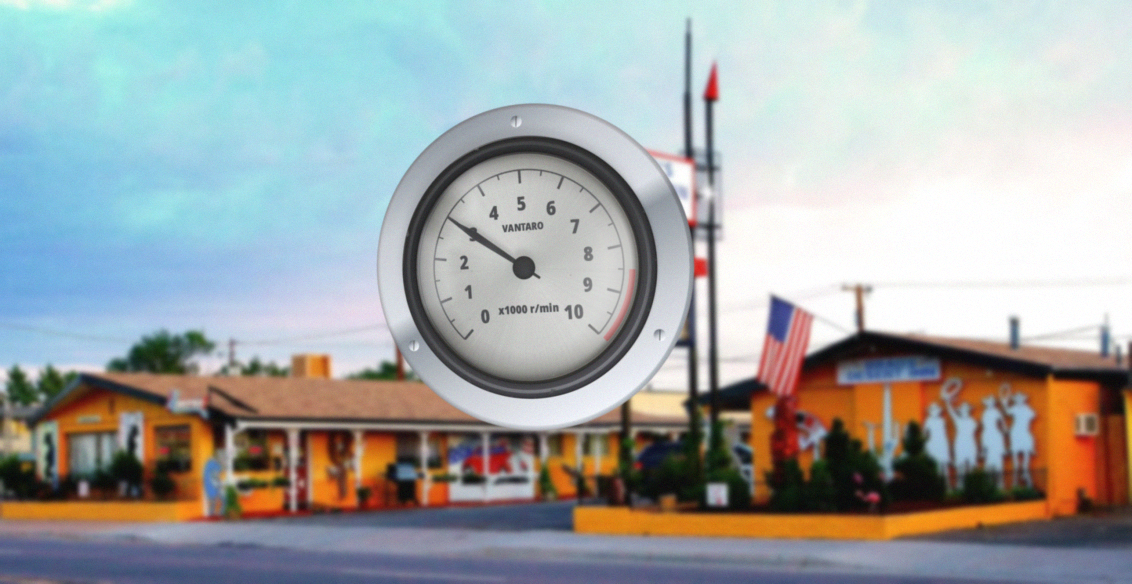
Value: rpm 3000
